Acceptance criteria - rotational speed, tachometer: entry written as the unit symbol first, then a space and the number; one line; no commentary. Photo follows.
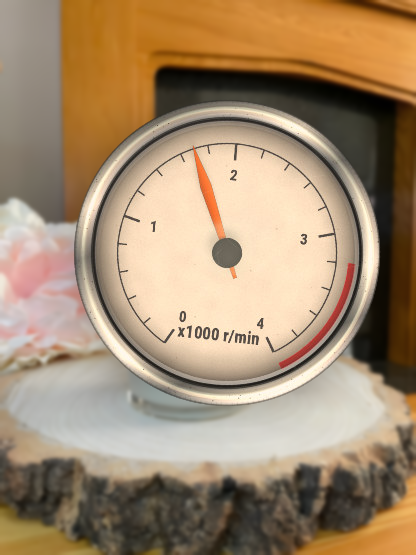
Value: rpm 1700
